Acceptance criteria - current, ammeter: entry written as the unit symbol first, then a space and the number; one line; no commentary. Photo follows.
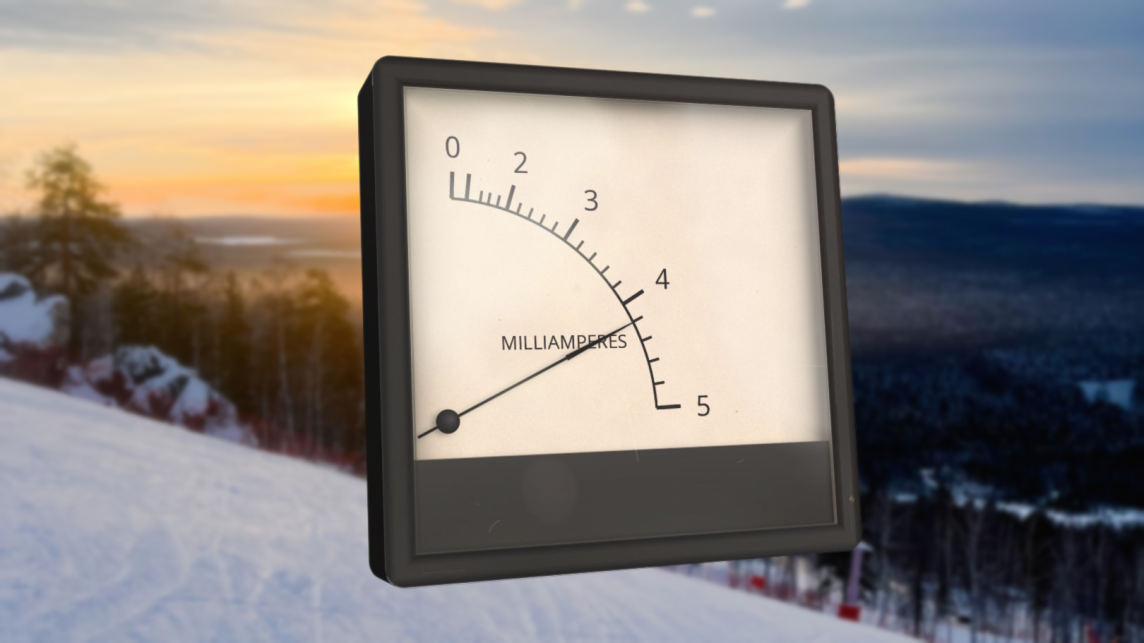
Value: mA 4.2
